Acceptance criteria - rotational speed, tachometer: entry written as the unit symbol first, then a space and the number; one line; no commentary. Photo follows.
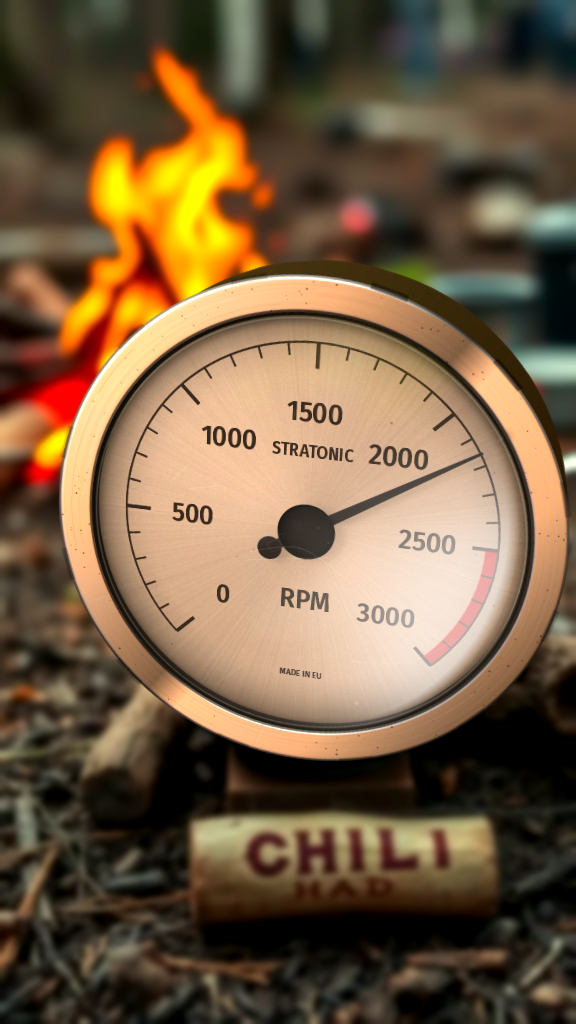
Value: rpm 2150
